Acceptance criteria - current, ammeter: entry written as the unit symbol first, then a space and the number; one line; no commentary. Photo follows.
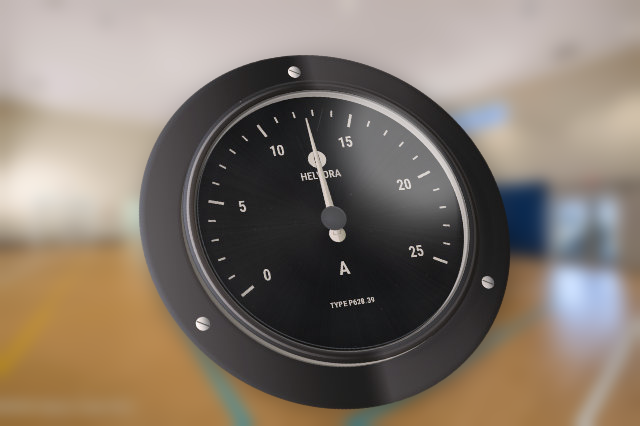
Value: A 12.5
